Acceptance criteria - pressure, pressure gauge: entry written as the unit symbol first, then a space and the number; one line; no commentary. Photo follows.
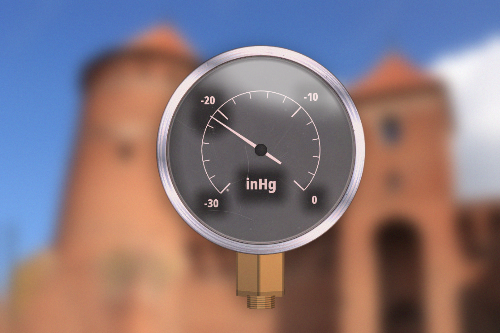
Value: inHg -21
